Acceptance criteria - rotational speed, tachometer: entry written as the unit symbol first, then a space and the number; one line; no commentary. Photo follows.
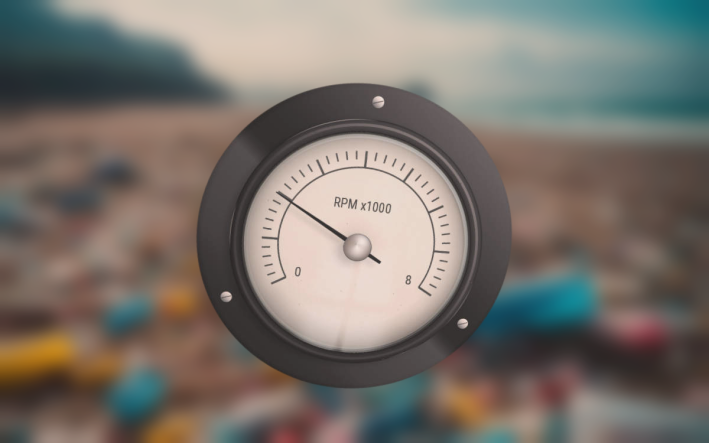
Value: rpm 2000
